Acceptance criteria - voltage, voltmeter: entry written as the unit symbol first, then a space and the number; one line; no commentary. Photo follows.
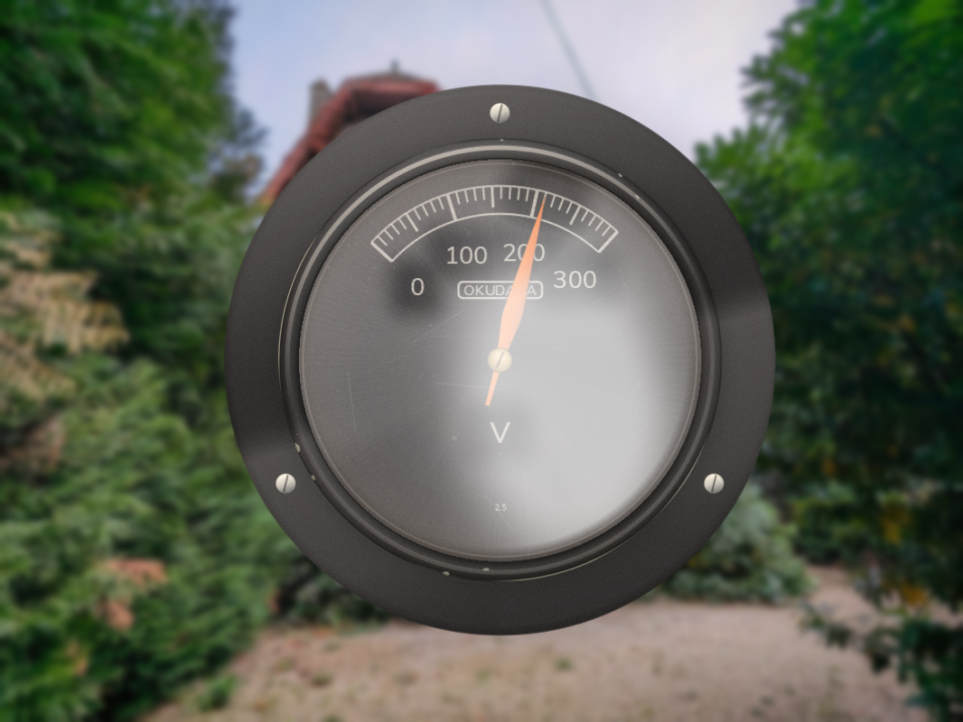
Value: V 210
